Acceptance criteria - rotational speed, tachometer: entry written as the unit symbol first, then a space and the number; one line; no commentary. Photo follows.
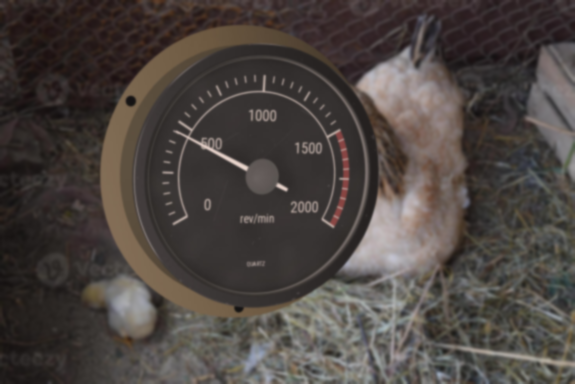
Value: rpm 450
